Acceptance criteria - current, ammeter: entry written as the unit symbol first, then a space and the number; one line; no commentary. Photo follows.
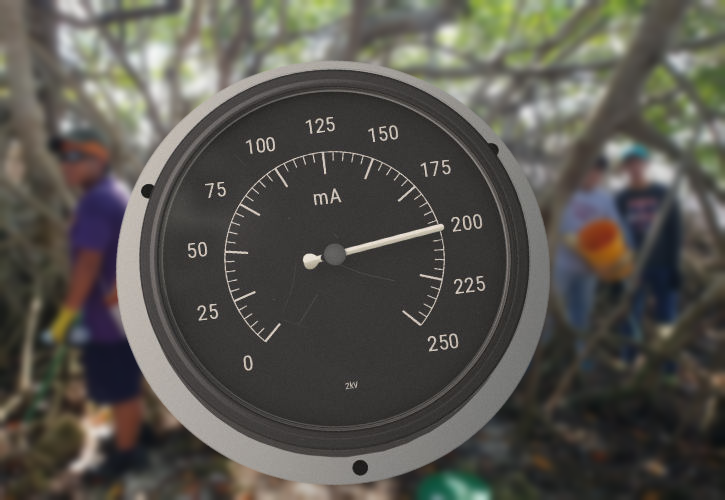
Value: mA 200
